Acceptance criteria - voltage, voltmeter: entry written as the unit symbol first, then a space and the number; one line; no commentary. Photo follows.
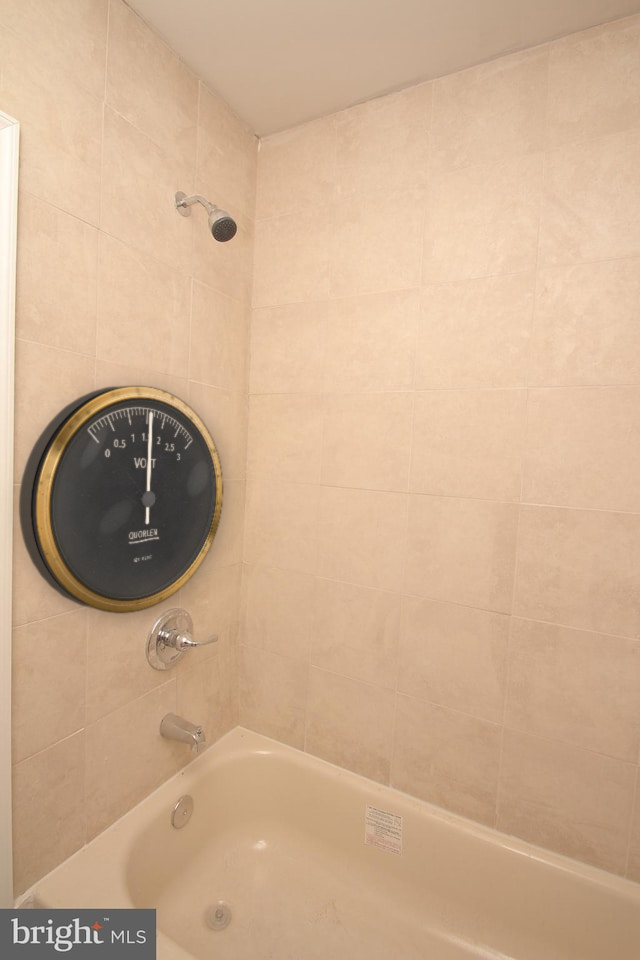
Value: V 1.5
